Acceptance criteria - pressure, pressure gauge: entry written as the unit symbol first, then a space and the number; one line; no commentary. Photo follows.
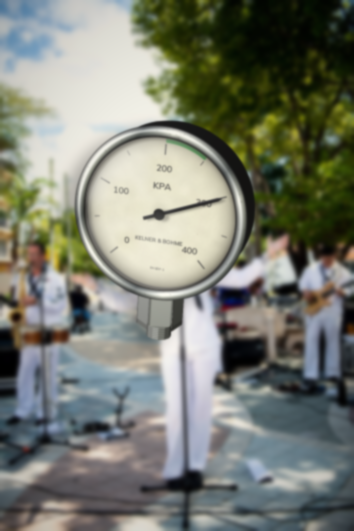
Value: kPa 300
